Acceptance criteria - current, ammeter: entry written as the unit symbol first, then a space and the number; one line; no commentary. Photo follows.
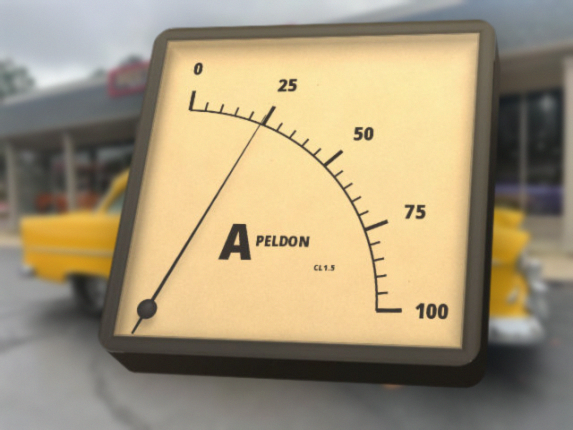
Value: A 25
